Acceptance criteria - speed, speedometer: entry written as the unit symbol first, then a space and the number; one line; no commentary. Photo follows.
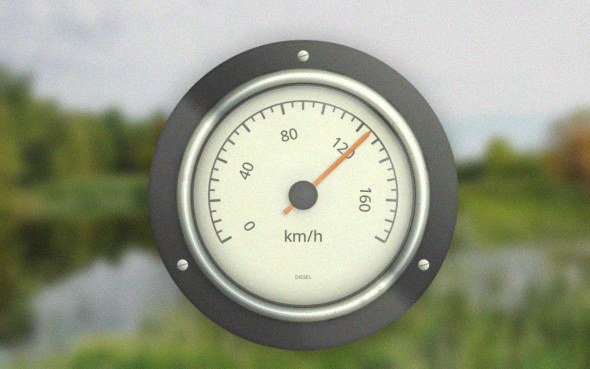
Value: km/h 125
